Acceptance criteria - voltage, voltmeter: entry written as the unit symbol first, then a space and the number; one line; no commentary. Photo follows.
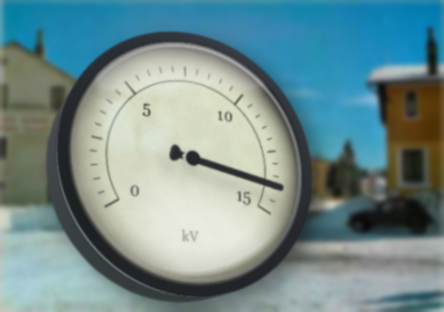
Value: kV 14
